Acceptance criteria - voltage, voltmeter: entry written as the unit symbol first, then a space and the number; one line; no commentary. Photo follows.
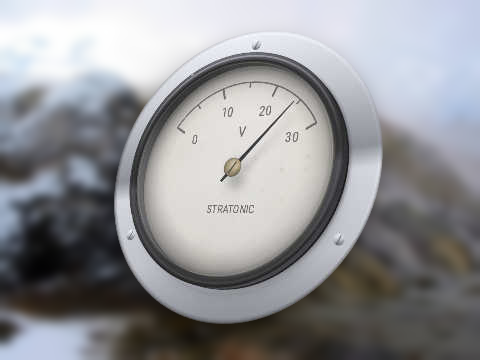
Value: V 25
